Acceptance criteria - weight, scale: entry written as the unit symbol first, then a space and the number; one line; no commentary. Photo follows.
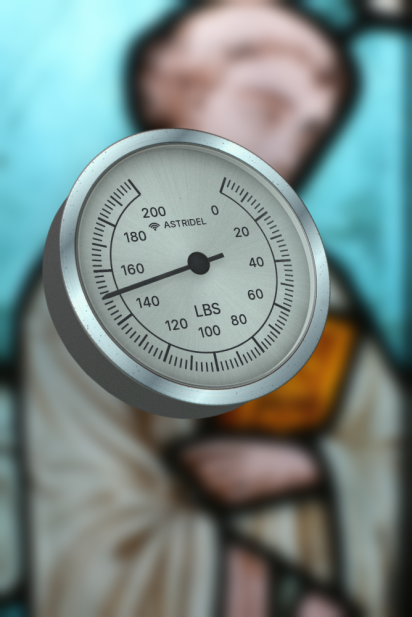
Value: lb 150
